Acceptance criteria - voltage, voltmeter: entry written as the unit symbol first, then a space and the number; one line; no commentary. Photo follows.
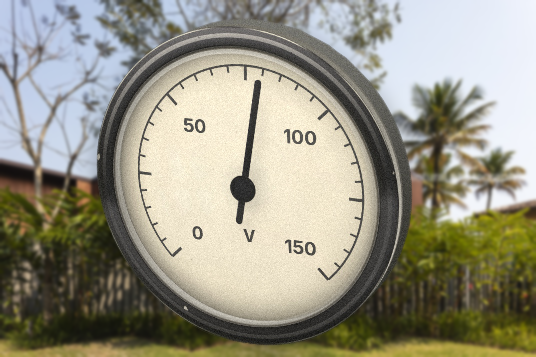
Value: V 80
